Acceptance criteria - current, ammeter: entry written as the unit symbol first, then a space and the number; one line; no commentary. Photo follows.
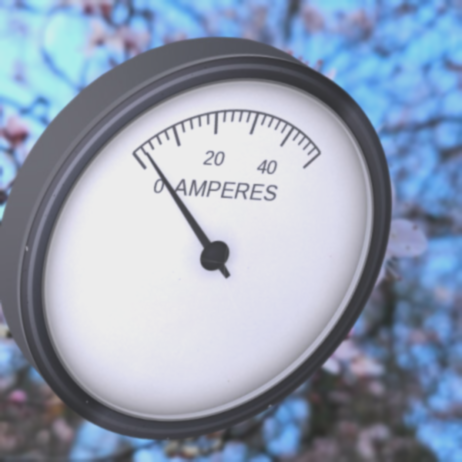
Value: A 2
